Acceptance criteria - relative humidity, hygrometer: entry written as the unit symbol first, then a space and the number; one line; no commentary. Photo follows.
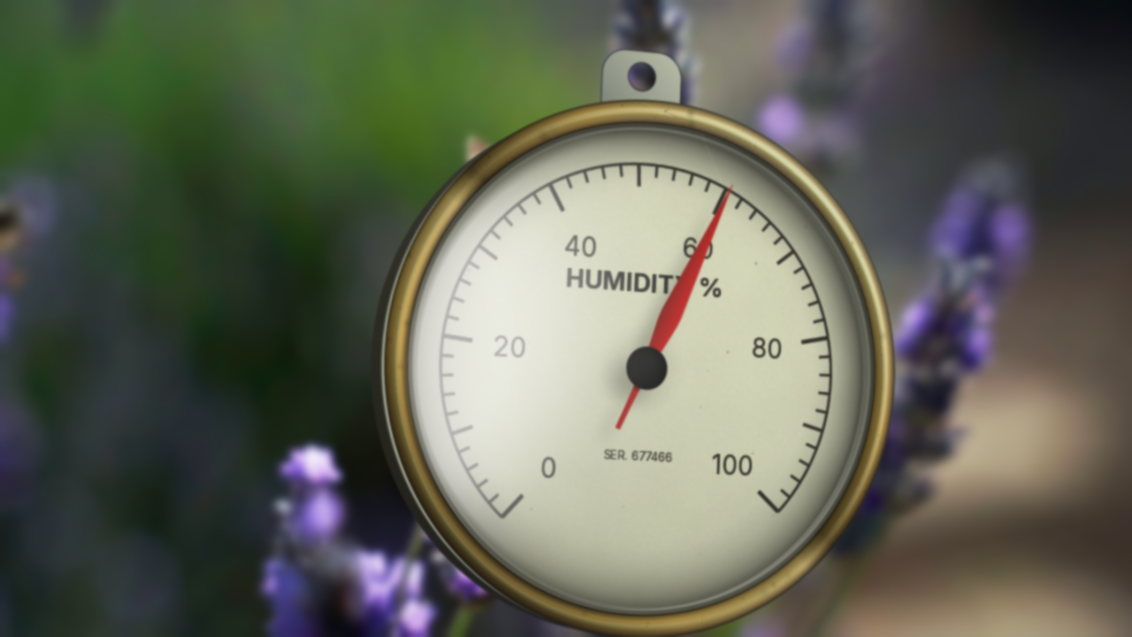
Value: % 60
